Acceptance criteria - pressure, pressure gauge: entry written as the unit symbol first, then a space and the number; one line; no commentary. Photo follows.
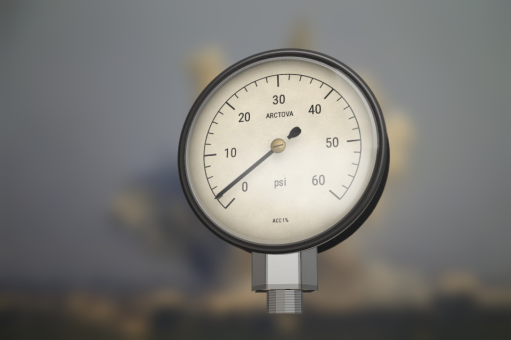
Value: psi 2
